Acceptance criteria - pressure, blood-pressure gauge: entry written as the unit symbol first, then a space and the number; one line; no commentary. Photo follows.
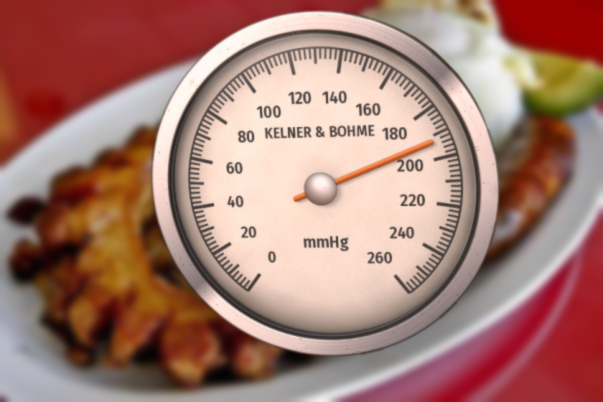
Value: mmHg 192
